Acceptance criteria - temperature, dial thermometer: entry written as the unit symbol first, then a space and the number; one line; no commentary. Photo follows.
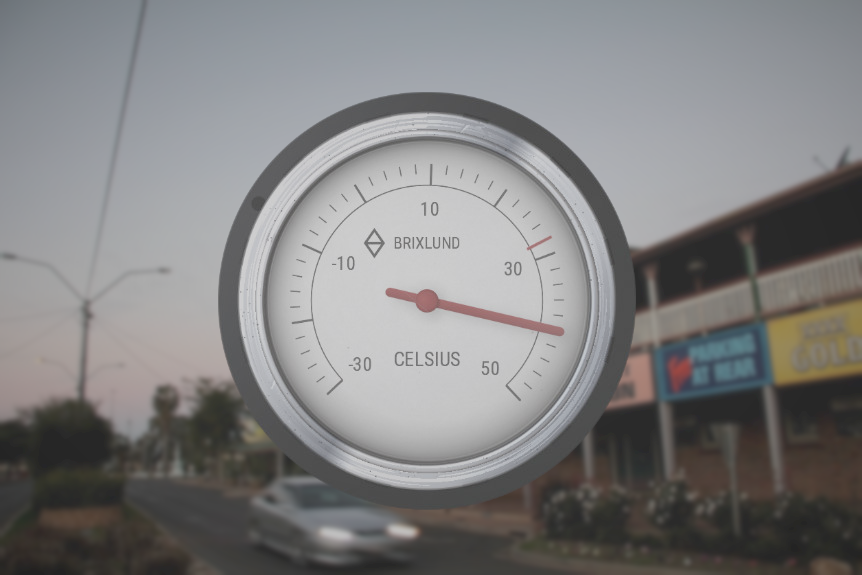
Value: °C 40
